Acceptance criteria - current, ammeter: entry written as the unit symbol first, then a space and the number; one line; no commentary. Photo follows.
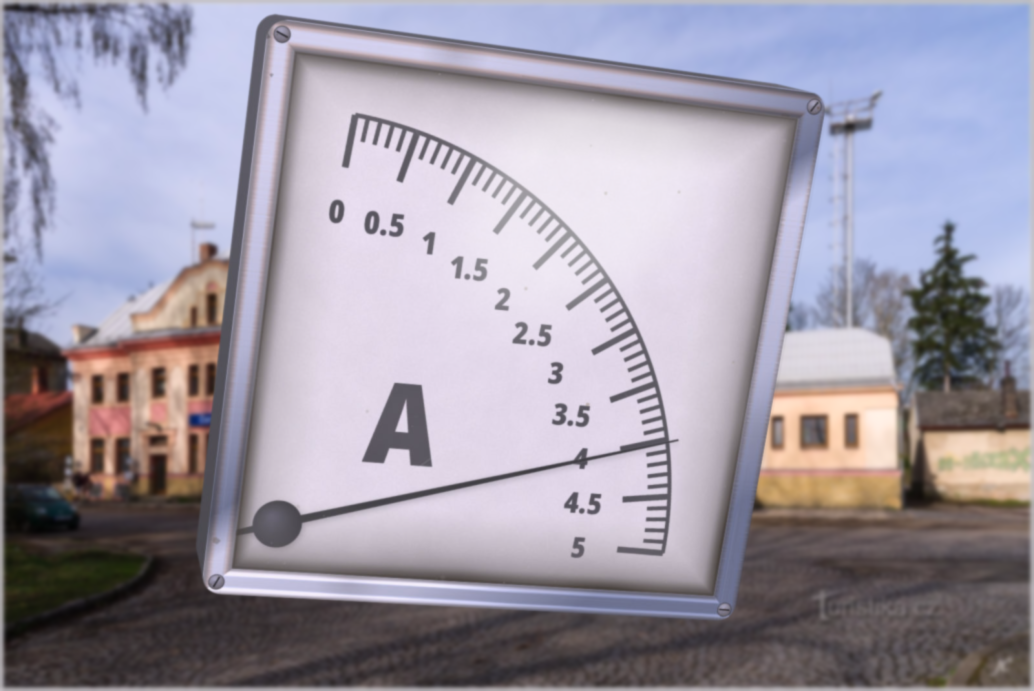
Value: A 4
